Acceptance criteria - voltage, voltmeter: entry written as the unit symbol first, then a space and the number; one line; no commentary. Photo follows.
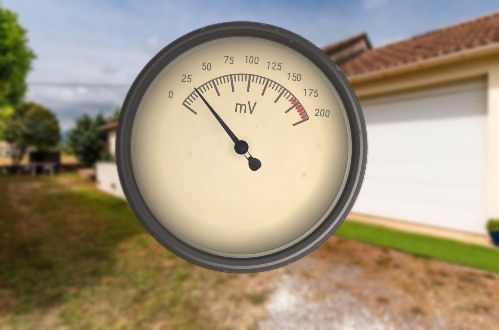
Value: mV 25
